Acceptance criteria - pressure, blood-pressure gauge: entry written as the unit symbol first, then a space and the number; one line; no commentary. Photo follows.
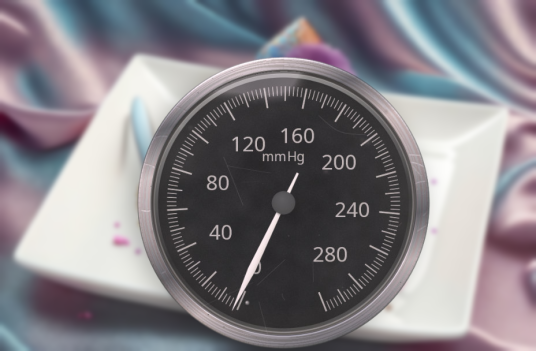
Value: mmHg 2
